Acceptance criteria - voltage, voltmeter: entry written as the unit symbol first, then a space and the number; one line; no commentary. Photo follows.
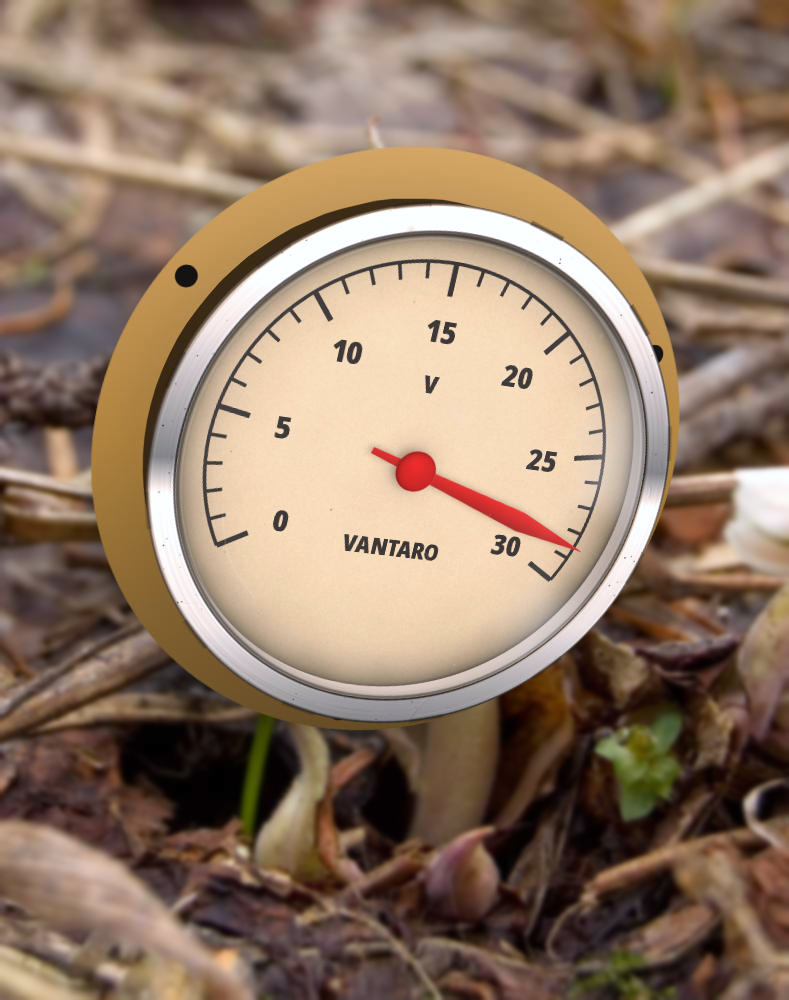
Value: V 28.5
